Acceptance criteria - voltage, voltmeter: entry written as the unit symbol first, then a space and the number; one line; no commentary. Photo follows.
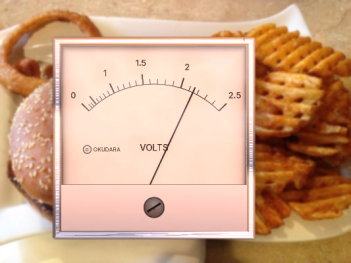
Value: V 2.15
